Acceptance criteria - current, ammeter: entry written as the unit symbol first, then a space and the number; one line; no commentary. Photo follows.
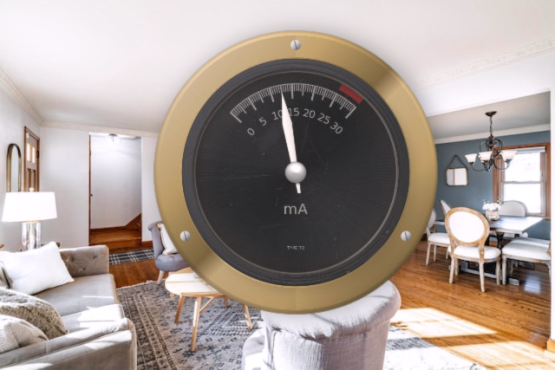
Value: mA 12.5
